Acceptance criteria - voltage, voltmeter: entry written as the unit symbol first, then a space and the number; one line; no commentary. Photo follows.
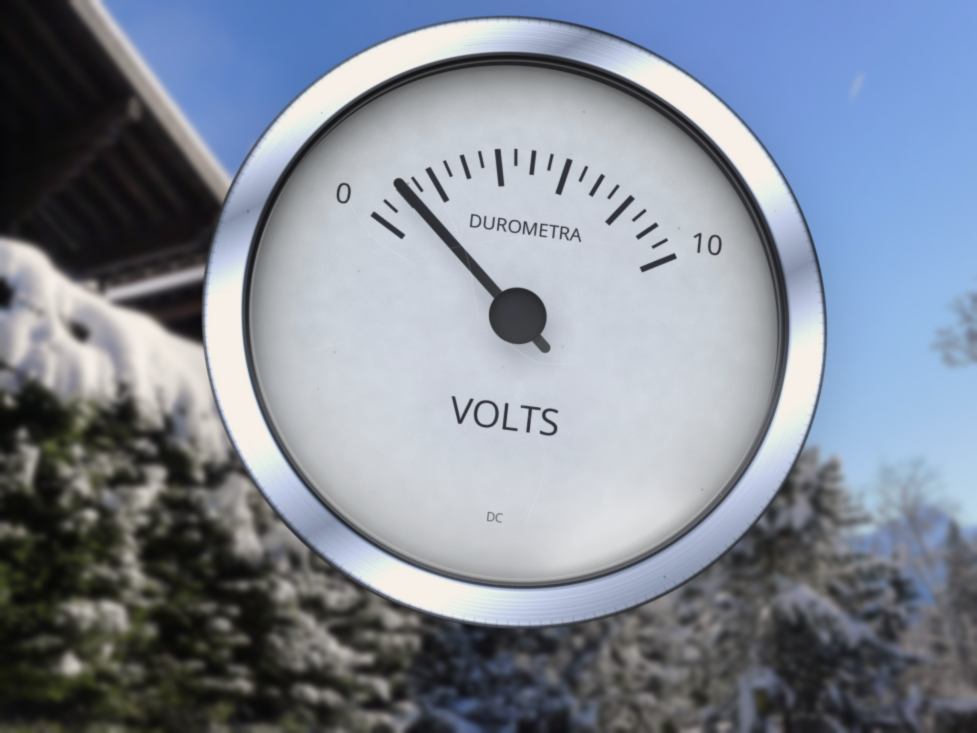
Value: V 1
